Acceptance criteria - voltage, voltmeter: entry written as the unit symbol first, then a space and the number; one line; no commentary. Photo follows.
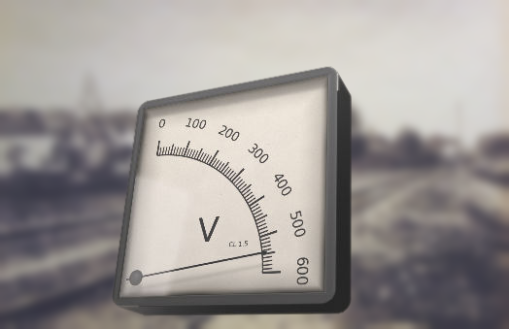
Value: V 550
